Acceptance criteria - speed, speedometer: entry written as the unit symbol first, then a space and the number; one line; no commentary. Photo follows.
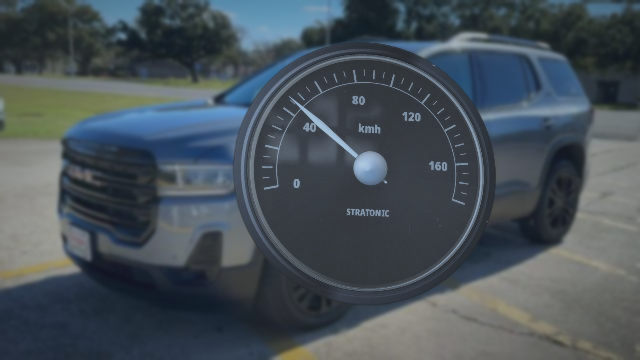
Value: km/h 45
